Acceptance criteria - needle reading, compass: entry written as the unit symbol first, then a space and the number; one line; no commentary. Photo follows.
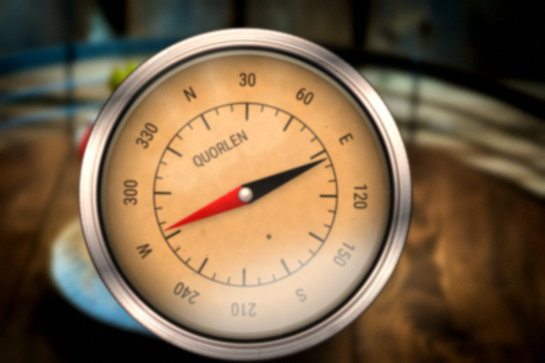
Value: ° 275
